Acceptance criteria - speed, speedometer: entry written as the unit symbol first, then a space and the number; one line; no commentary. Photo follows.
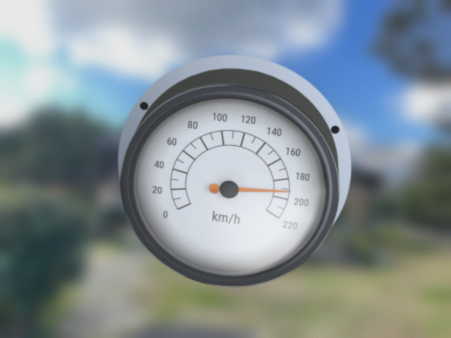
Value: km/h 190
